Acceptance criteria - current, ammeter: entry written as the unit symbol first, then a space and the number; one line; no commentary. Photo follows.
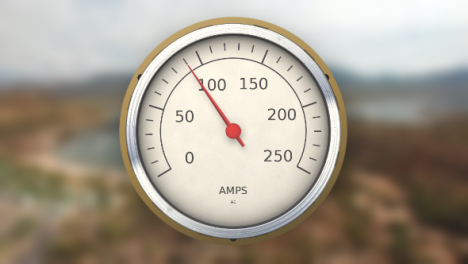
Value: A 90
